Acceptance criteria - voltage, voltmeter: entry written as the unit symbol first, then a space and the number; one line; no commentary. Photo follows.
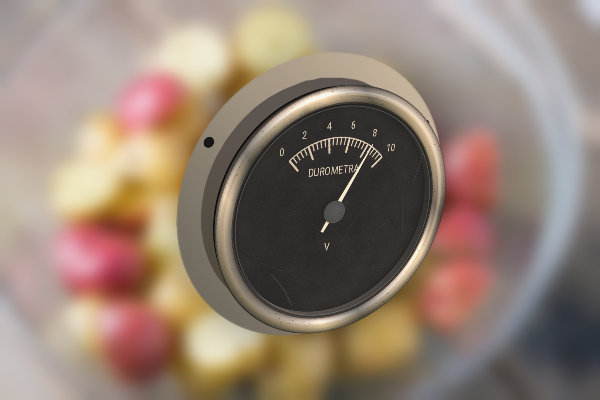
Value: V 8
